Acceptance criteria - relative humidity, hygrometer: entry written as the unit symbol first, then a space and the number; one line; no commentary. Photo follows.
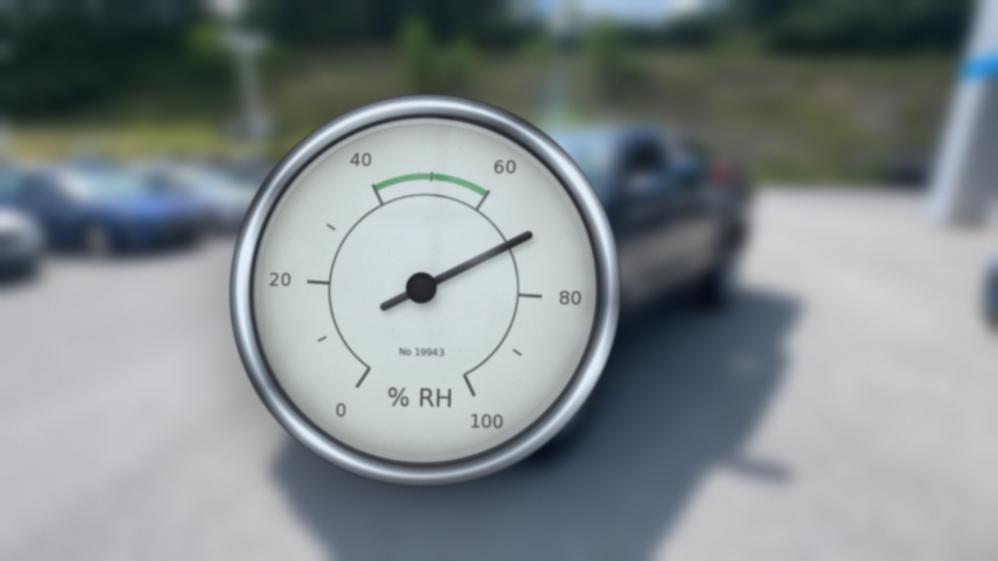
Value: % 70
